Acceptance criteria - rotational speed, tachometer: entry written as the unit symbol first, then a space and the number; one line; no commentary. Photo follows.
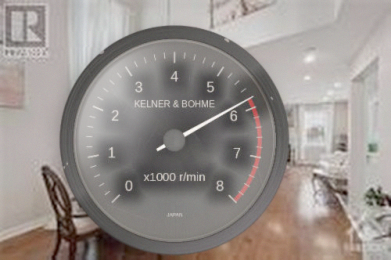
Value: rpm 5800
